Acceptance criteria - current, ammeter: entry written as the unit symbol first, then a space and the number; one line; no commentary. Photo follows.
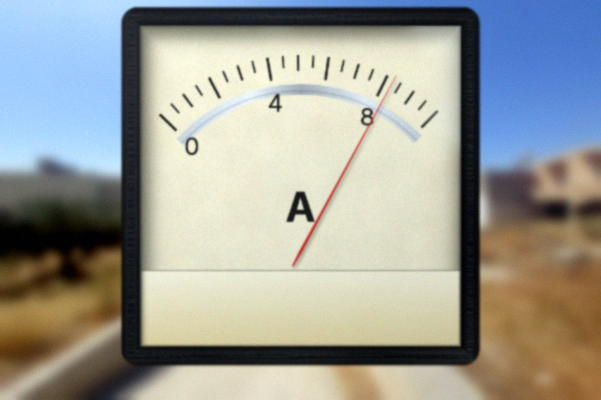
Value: A 8.25
